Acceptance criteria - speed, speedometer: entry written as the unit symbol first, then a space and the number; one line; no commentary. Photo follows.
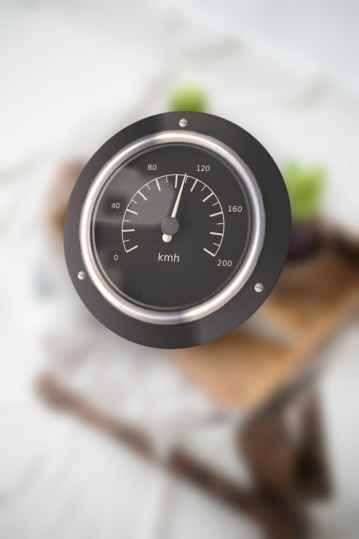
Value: km/h 110
